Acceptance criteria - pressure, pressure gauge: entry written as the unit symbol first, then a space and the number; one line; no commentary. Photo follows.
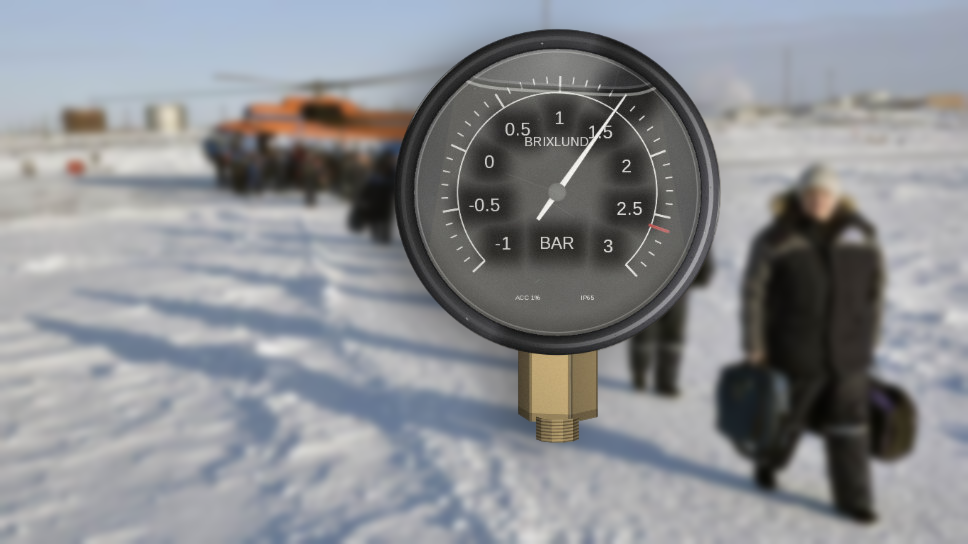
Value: bar 1.5
